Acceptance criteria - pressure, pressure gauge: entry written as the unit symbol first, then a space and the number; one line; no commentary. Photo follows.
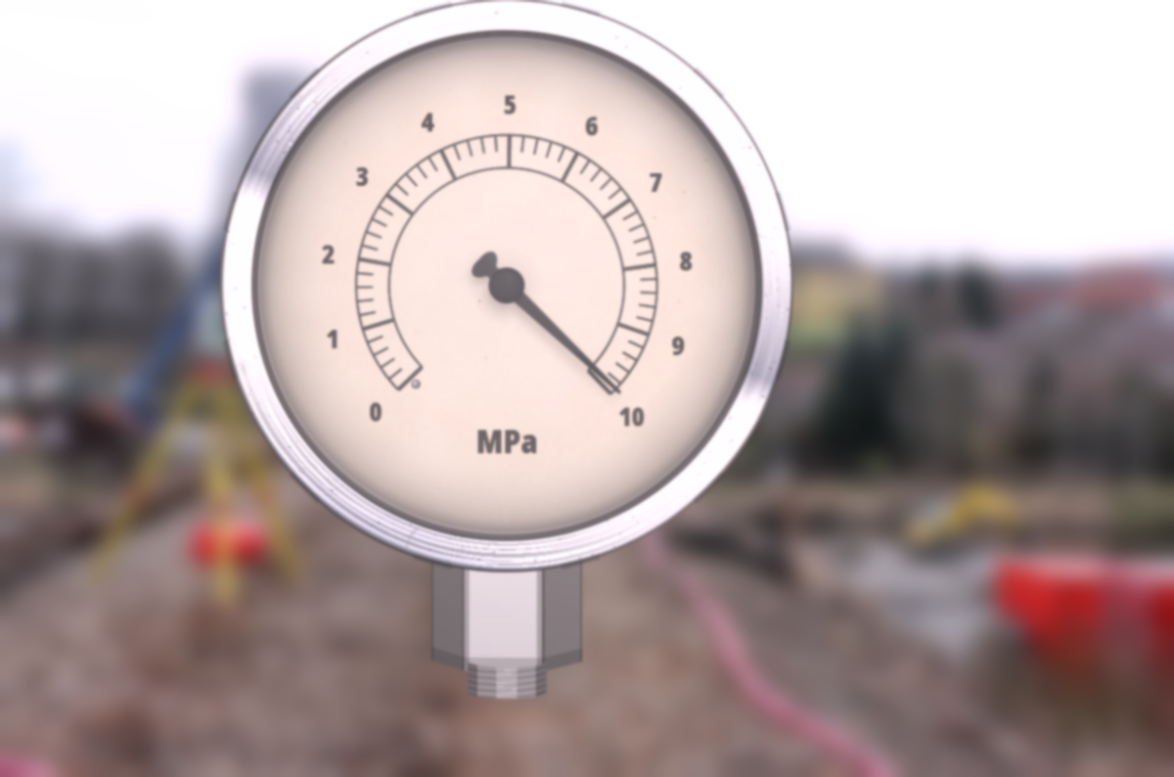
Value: MPa 9.9
